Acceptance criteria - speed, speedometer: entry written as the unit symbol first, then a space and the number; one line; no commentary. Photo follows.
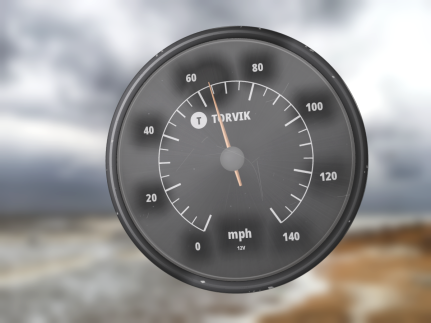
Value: mph 65
